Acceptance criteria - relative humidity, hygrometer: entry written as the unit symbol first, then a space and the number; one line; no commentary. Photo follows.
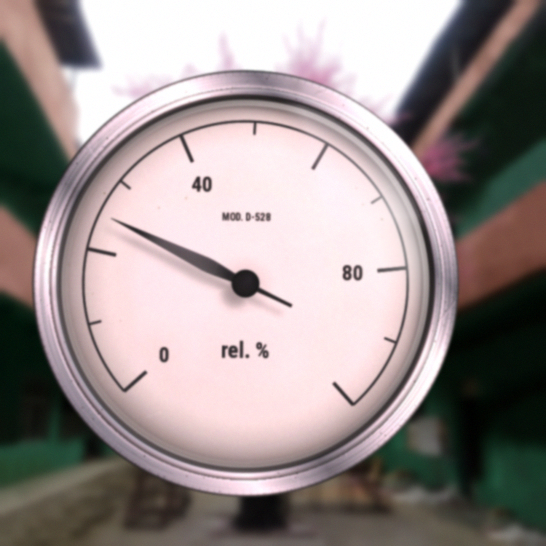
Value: % 25
